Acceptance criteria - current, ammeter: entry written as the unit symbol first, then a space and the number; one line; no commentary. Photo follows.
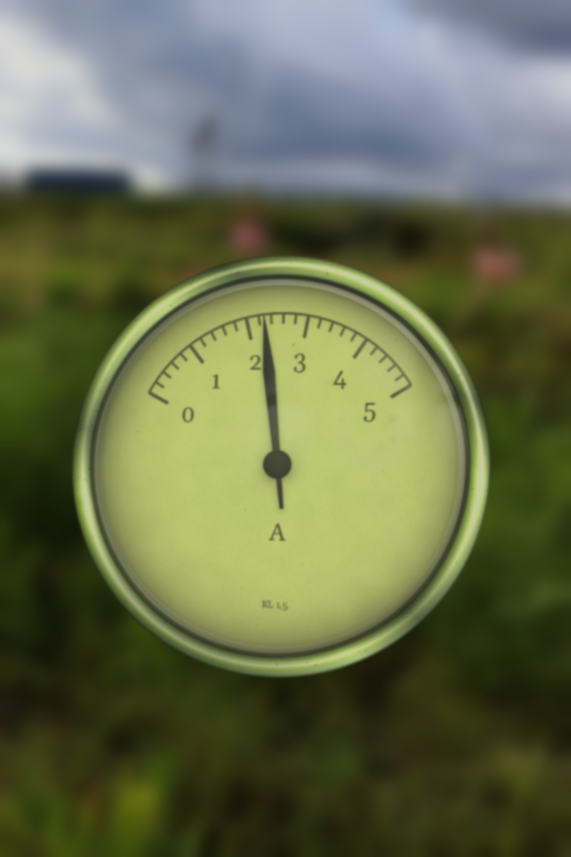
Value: A 2.3
